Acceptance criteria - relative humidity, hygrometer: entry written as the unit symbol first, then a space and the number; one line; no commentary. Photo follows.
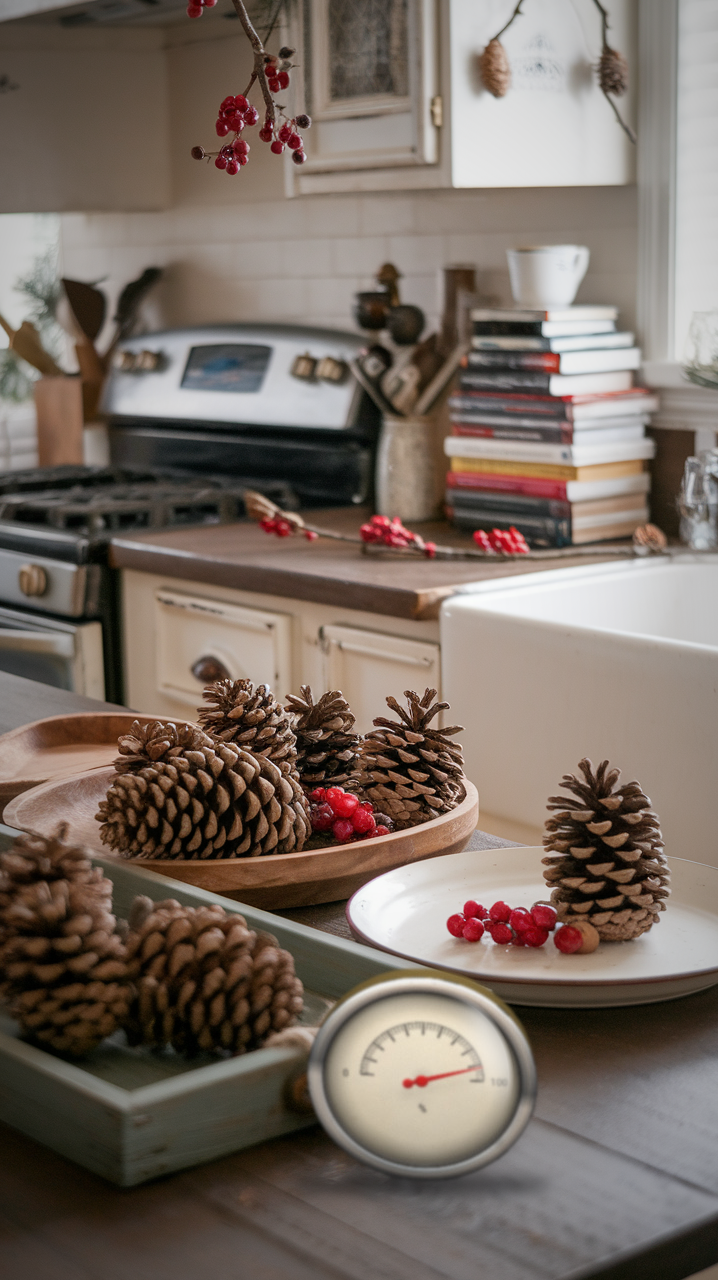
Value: % 90
